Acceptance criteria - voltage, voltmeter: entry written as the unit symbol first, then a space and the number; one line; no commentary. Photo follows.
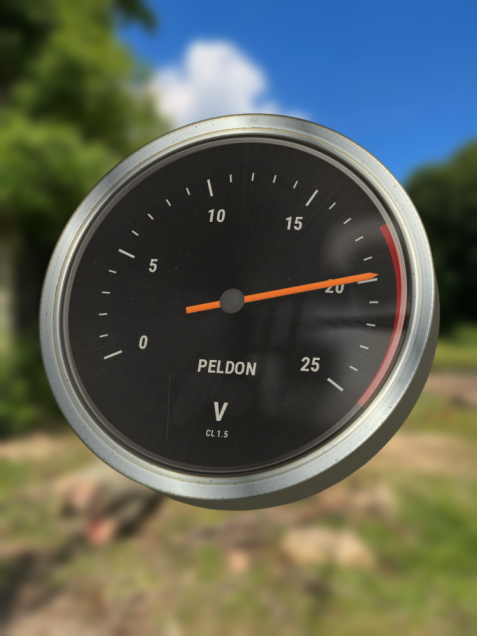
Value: V 20
